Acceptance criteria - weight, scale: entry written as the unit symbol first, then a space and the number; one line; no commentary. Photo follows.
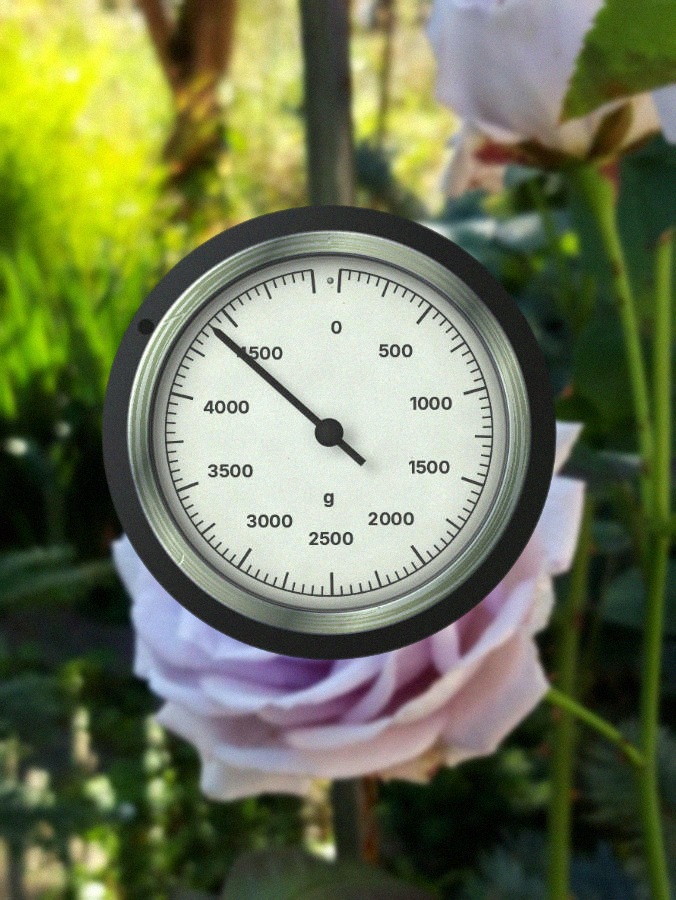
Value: g 4400
